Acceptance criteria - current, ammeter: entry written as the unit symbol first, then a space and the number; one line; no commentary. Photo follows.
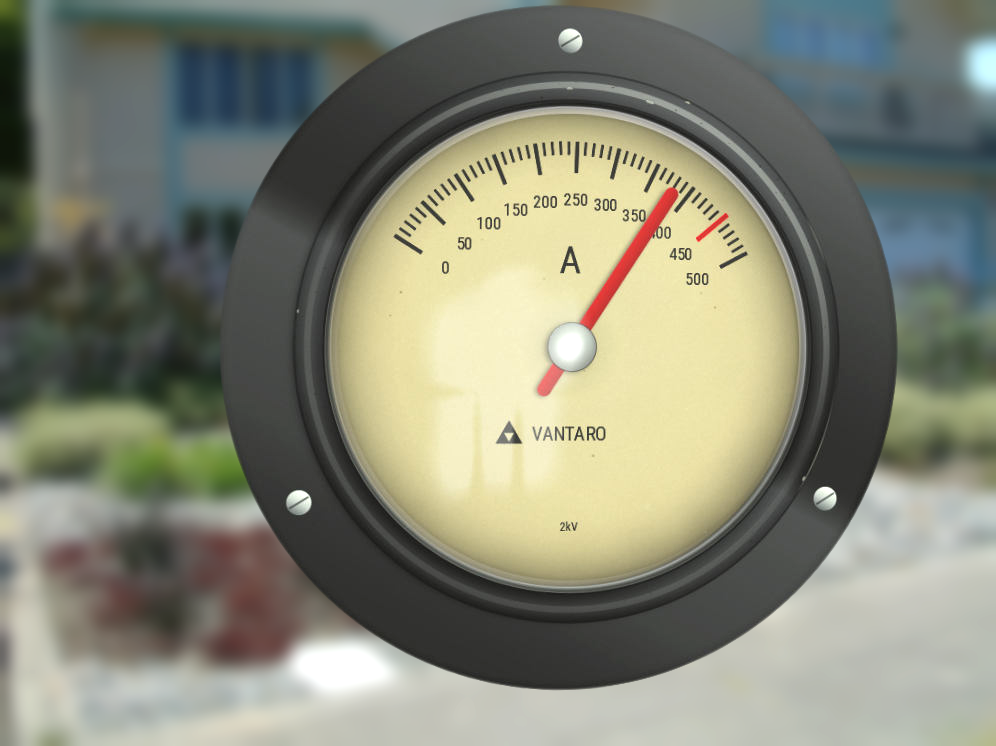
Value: A 380
